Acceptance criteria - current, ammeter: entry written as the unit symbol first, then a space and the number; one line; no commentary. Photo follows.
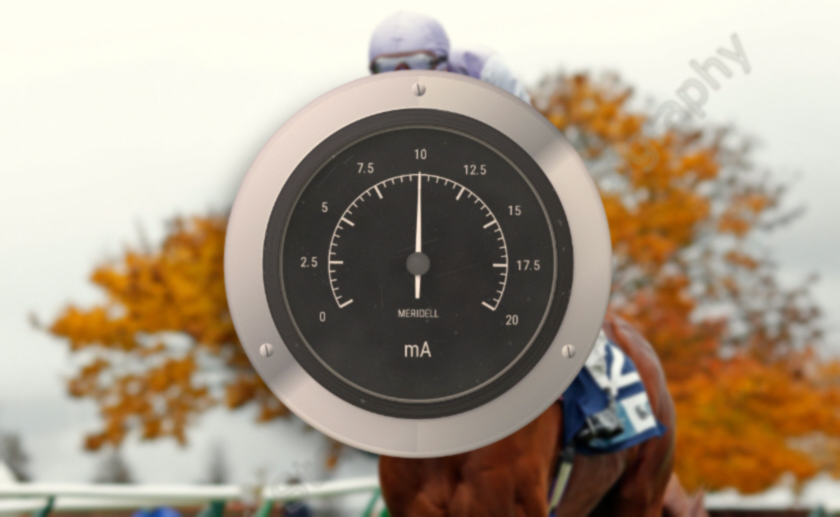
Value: mA 10
